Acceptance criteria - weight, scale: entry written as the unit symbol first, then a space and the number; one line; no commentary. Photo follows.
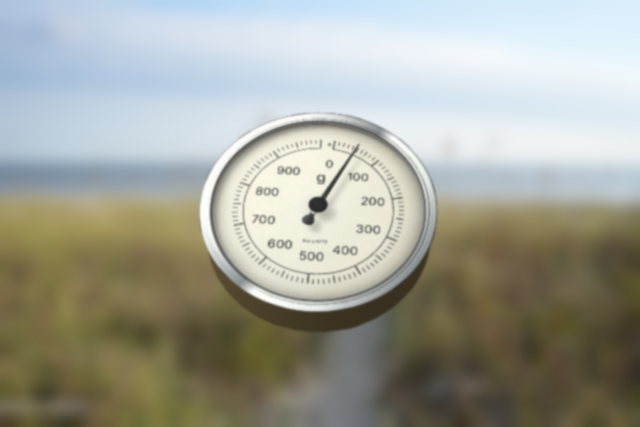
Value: g 50
